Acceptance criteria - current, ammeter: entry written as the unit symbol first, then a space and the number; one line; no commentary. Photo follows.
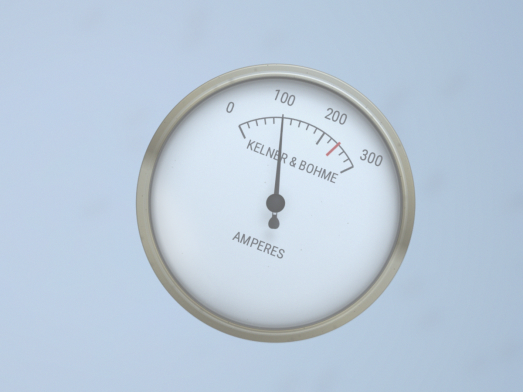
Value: A 100
